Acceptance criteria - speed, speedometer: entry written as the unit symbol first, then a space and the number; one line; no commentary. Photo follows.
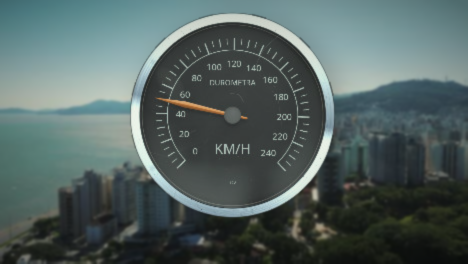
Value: km/h 50
